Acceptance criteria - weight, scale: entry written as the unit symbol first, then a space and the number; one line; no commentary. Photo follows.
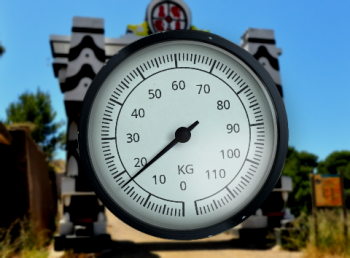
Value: kg 17
